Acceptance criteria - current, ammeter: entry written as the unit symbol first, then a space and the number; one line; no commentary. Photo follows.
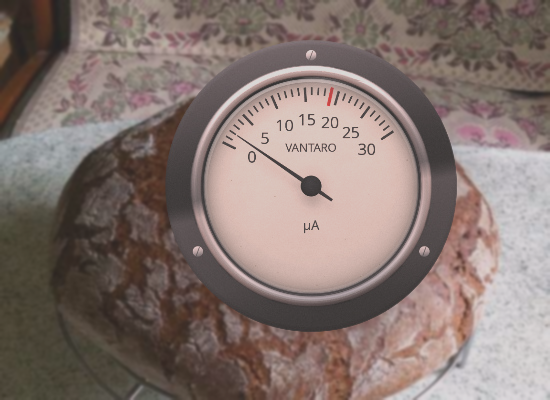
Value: µA 2
